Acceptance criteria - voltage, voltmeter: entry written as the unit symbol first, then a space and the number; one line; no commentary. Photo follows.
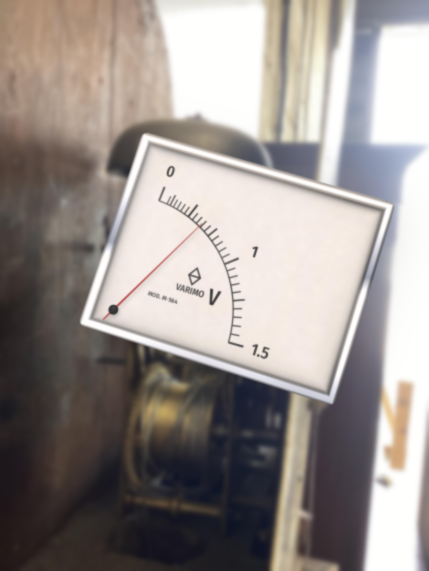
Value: V 0.65
